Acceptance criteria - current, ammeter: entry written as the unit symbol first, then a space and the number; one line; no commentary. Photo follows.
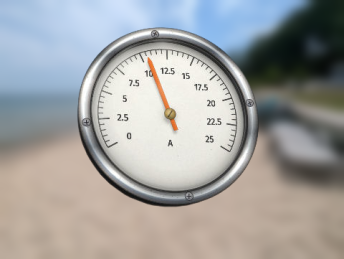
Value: A 10.5
